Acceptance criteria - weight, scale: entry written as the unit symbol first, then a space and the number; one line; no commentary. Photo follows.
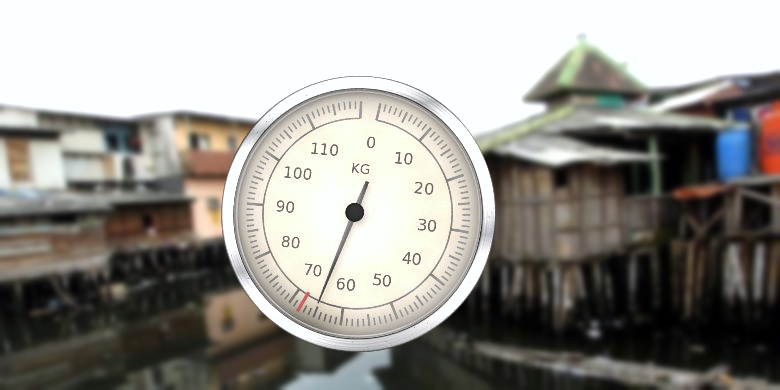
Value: kg 65
